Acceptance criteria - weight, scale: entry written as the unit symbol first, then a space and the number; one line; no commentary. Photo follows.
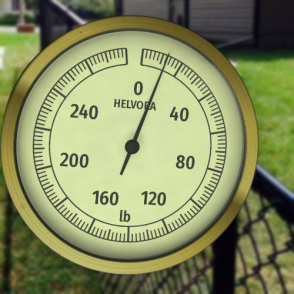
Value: lb 12
